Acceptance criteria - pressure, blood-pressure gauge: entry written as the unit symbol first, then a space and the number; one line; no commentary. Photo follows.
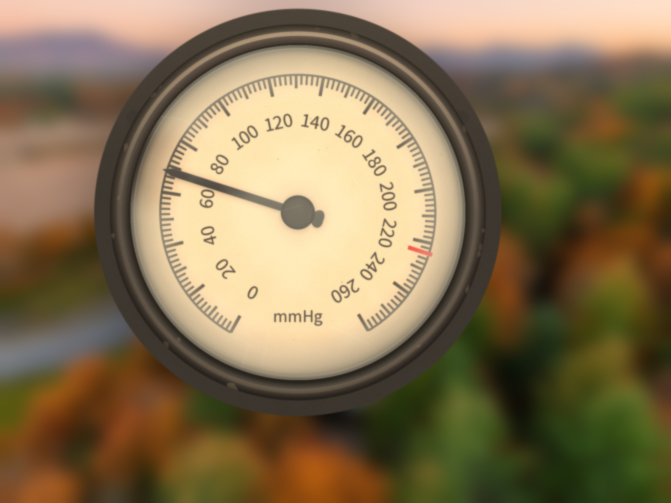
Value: mmHg 68
